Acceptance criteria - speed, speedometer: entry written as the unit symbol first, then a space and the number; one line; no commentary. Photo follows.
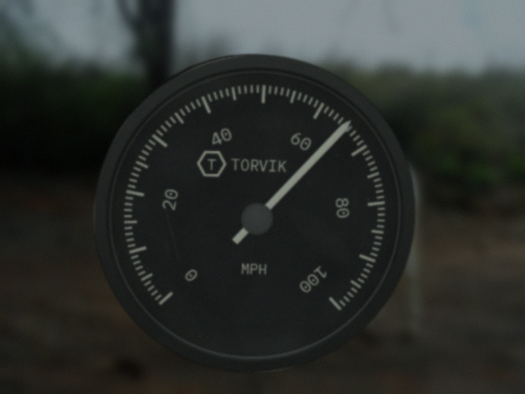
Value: mph 65
